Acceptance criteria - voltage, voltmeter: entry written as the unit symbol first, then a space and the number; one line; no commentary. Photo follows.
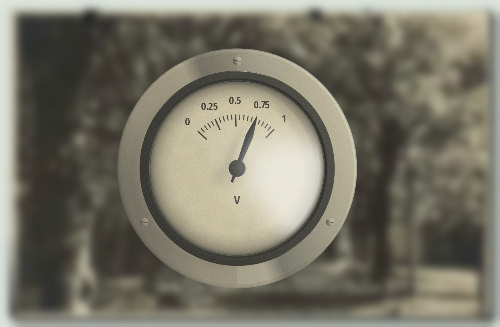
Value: V 0.75
